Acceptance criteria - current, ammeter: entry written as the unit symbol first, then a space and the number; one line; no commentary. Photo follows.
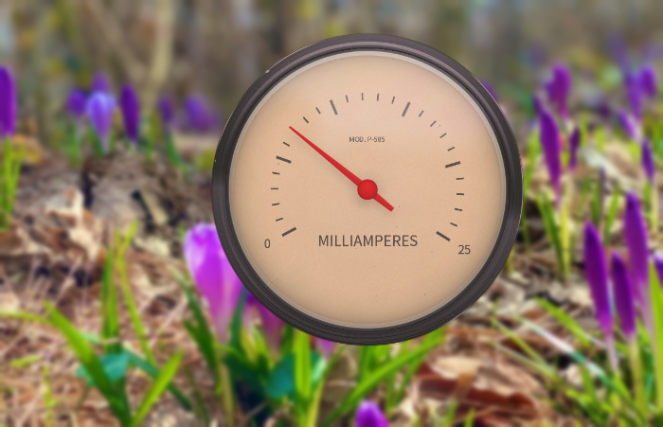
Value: mA 7
